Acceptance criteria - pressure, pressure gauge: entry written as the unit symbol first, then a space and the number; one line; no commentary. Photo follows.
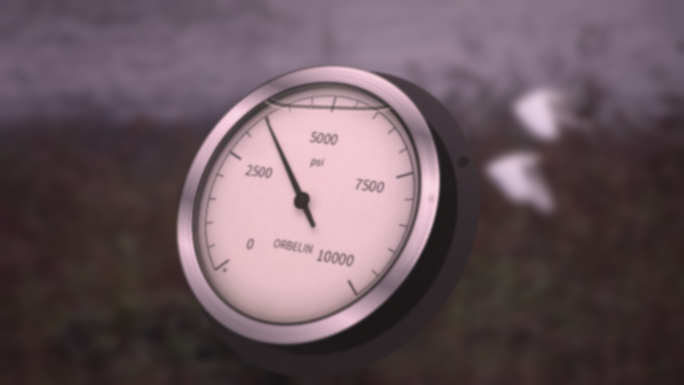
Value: psi 3500
